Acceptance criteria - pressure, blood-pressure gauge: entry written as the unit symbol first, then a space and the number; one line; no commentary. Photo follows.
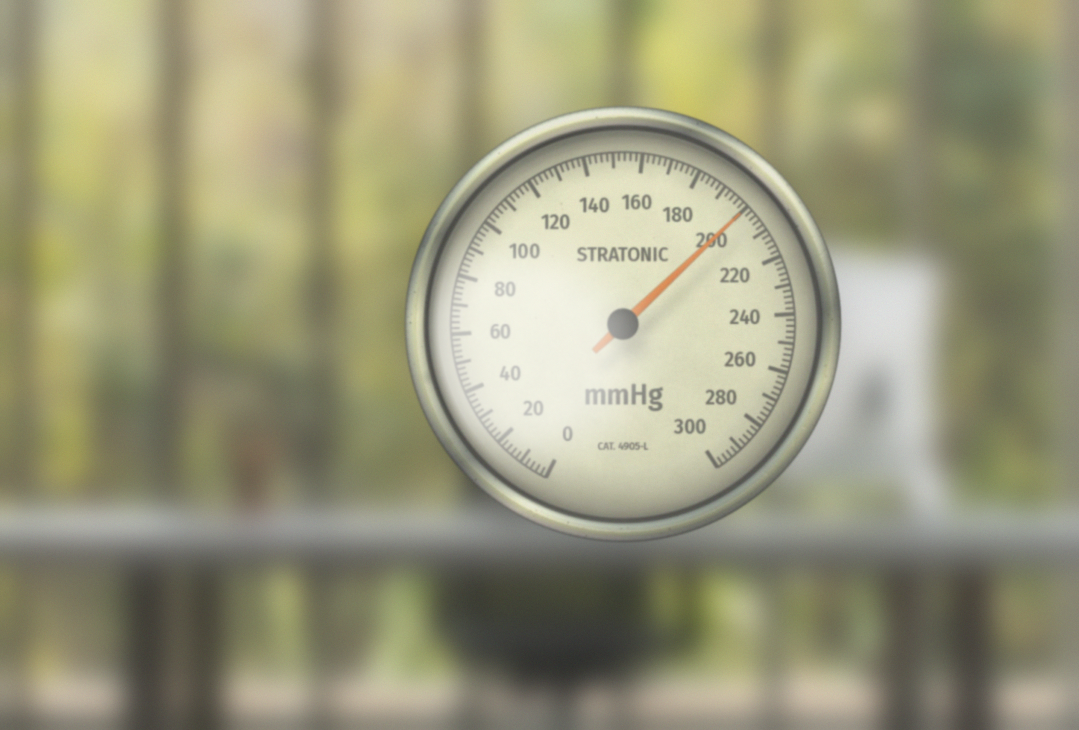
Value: mmHg 200
